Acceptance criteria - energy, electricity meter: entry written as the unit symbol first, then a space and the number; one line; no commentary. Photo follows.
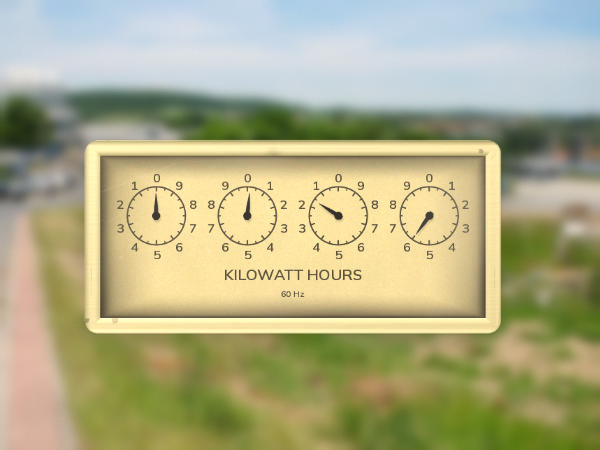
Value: kWh 16
